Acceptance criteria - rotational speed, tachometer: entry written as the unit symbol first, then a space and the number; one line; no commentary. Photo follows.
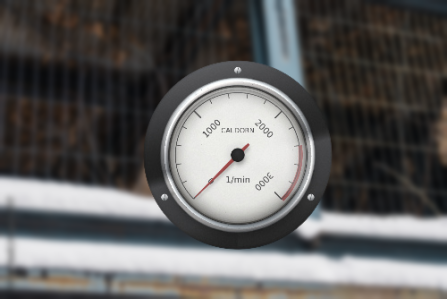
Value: rpm 0
